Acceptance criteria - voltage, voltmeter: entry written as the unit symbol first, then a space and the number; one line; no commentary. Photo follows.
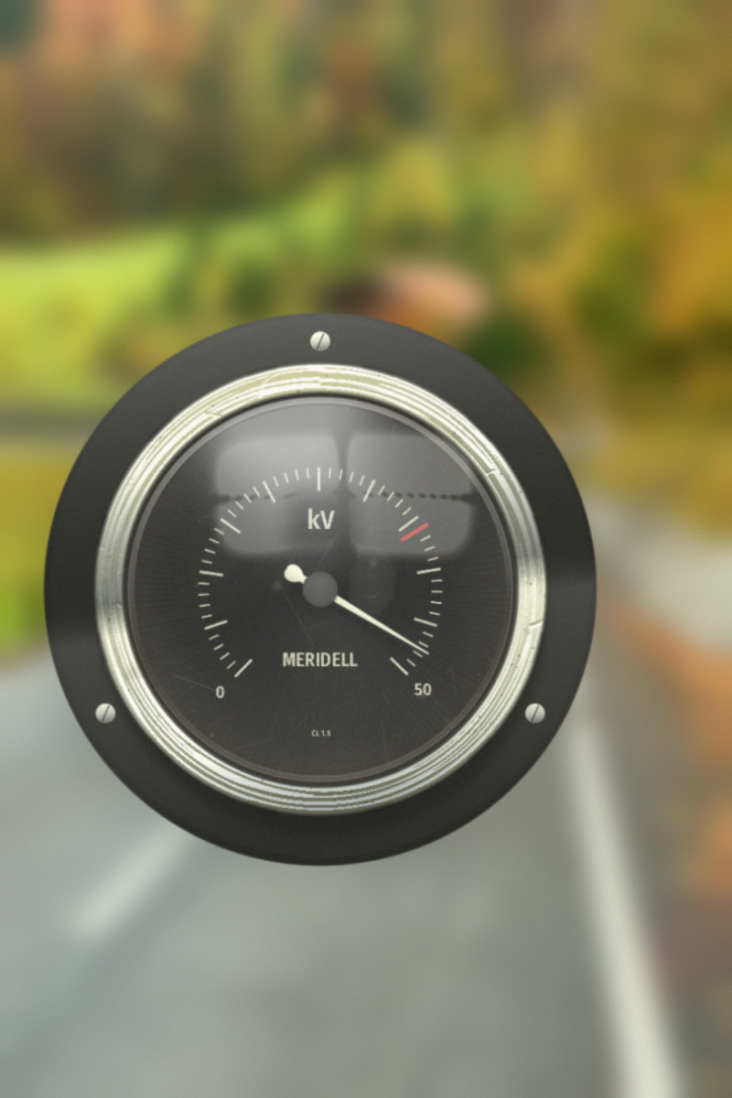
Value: kV 47.5
